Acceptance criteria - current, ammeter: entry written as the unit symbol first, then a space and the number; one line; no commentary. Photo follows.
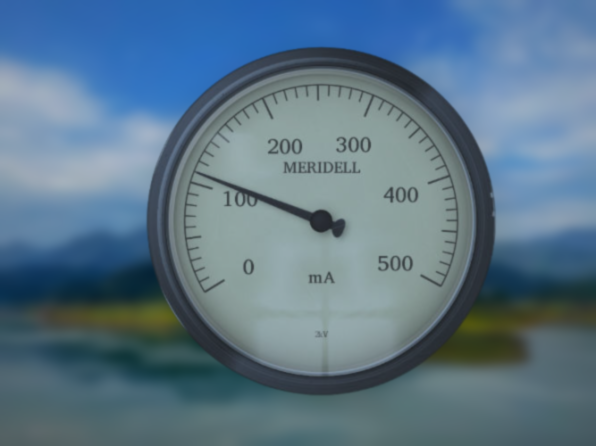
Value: mA 110
